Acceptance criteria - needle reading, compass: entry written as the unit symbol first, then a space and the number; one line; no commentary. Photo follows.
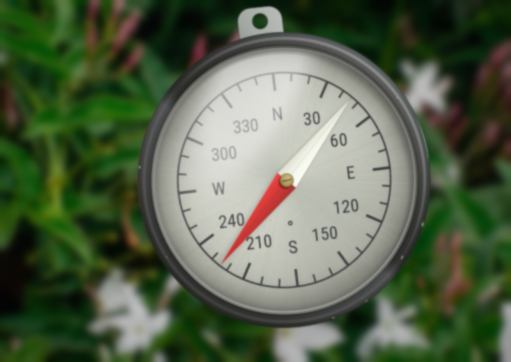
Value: ° 225
